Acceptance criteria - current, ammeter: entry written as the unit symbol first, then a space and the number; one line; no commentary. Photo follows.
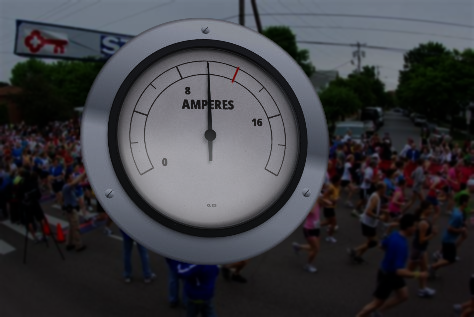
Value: A 10
